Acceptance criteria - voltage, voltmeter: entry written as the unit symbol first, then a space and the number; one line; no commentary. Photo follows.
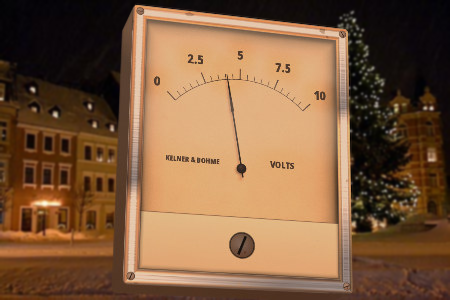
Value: V 4
